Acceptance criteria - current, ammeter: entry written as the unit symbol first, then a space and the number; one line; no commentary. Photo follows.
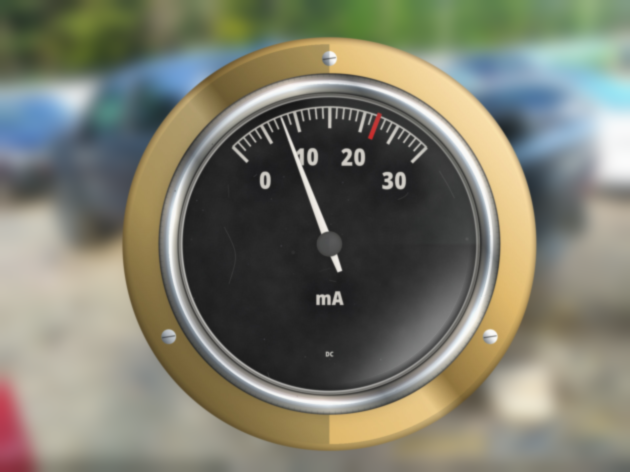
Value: mA 8
